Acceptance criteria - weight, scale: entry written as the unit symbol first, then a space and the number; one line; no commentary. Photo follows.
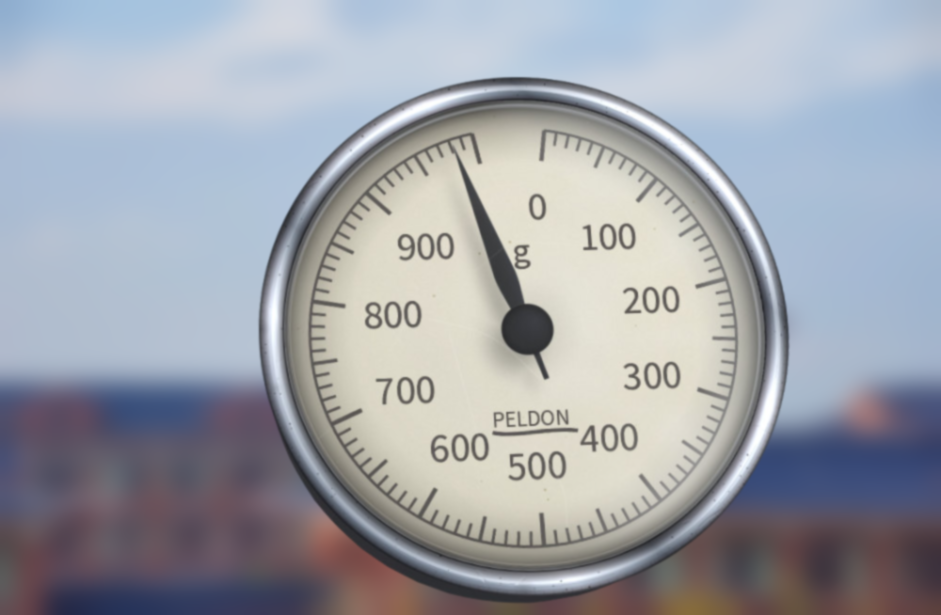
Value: g 980
